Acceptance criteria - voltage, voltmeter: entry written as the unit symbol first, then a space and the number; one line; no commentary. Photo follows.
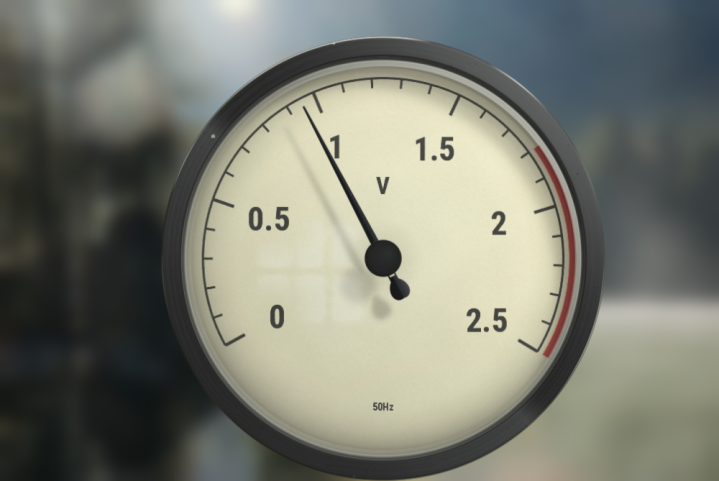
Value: V 0.95
